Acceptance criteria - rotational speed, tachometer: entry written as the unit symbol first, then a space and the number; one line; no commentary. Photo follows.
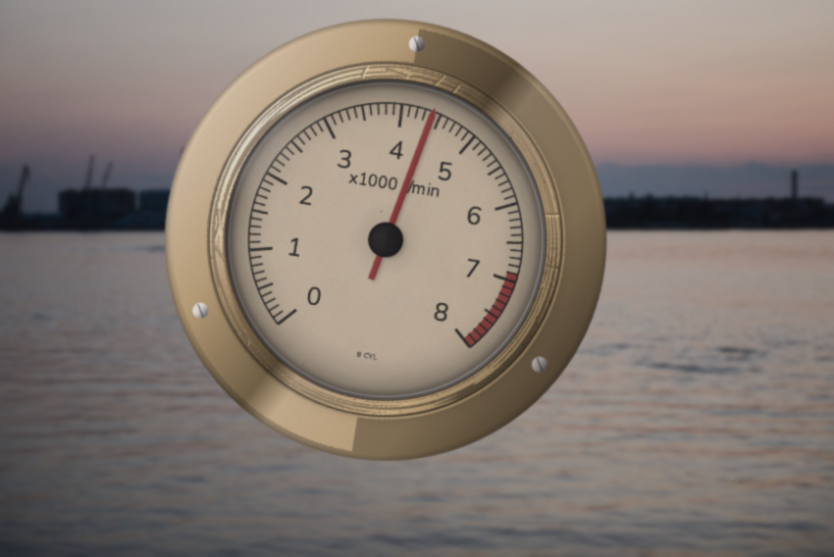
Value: rpm 4400
